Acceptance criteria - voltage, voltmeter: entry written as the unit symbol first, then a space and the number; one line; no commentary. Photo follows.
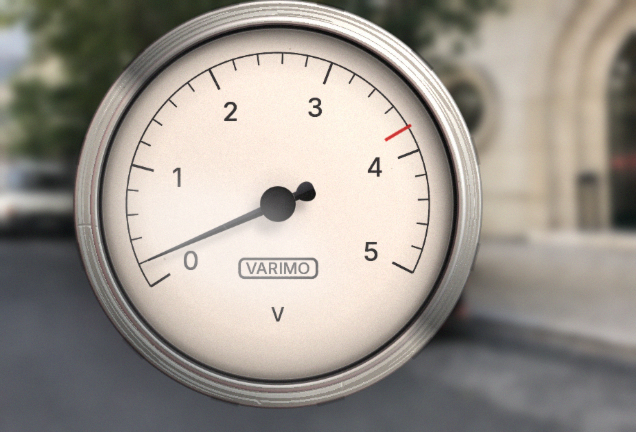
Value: V 0.2
